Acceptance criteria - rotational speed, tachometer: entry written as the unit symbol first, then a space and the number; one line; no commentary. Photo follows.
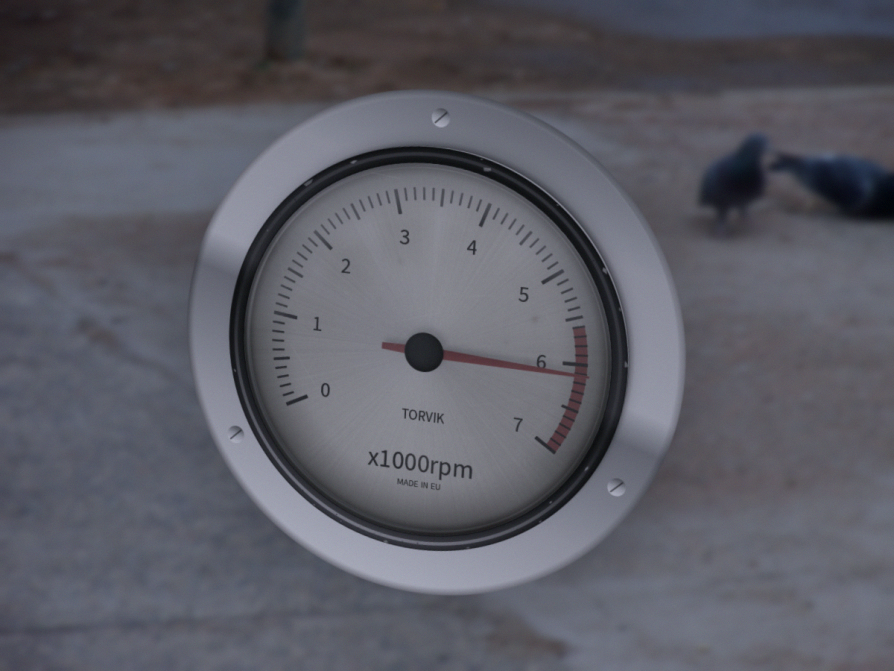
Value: rpm 6100
